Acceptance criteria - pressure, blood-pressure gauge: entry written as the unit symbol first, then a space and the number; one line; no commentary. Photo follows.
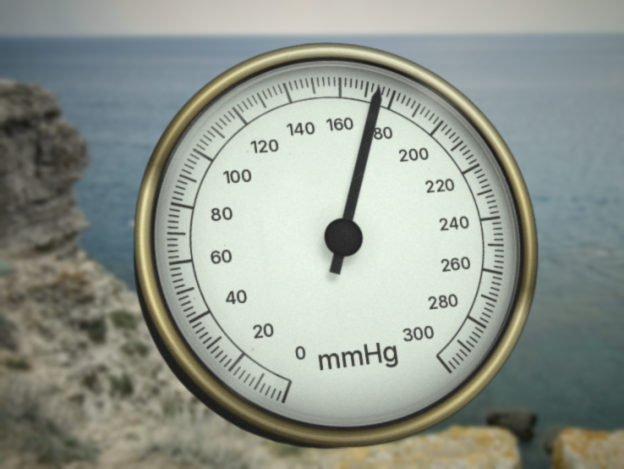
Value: mmHg 174
